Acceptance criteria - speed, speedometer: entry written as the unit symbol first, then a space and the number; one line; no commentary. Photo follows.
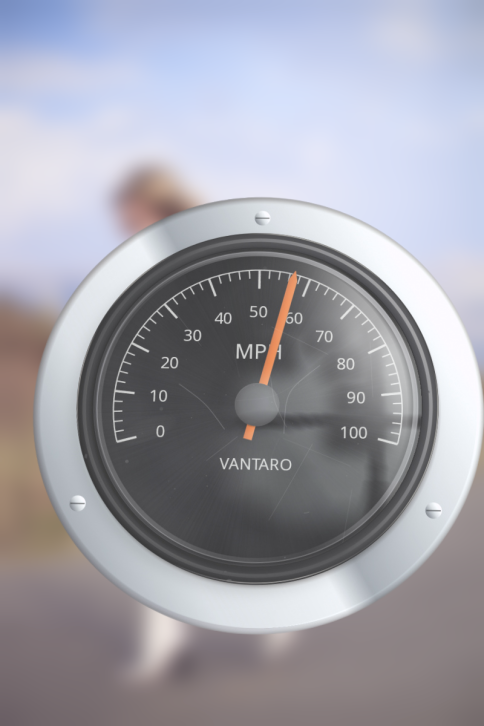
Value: mph 57
